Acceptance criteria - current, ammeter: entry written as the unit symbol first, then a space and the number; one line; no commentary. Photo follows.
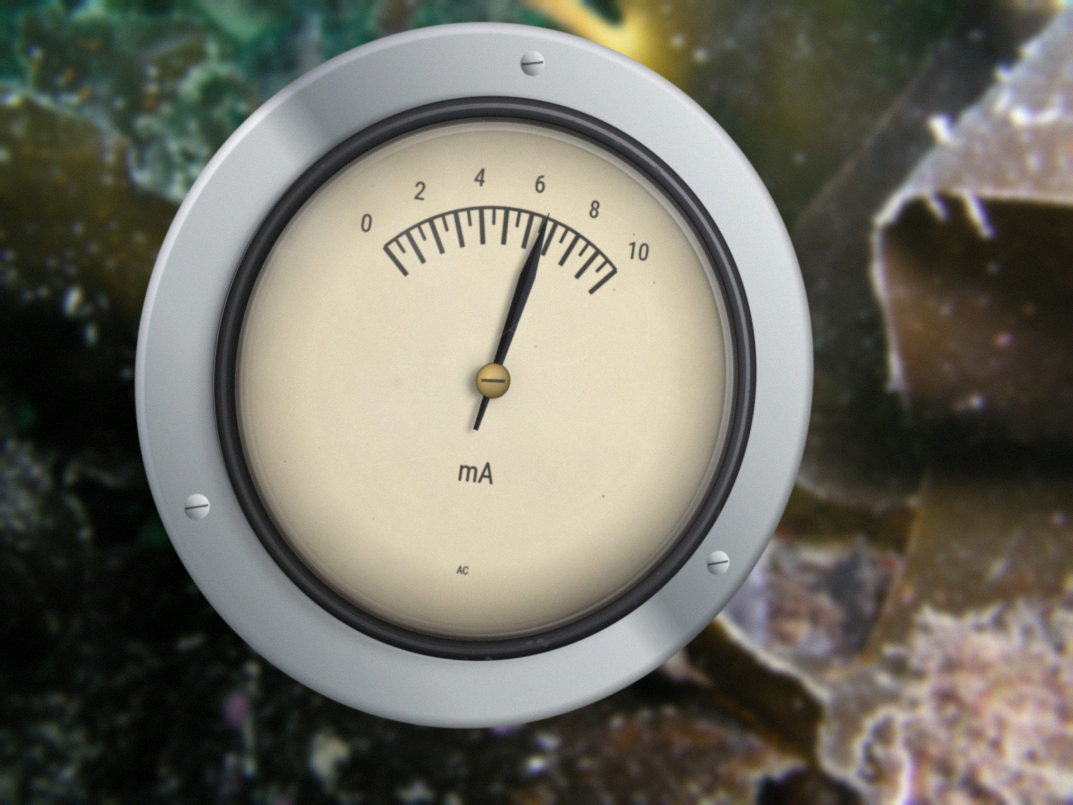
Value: mA 6.5
